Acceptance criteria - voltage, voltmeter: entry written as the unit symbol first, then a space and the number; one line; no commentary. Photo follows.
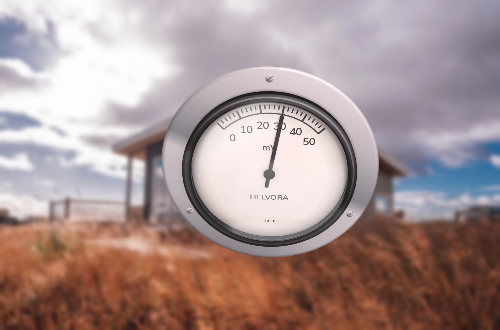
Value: mV 30
